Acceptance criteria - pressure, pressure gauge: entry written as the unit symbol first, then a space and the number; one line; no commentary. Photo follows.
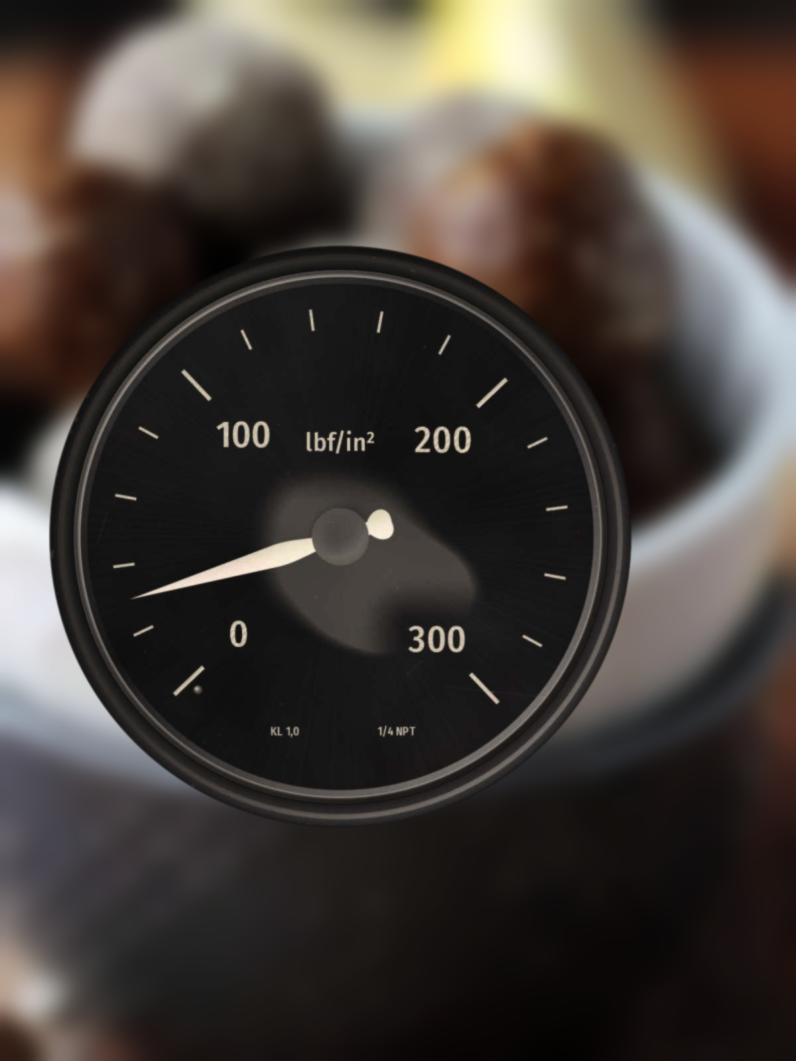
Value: psi 30
